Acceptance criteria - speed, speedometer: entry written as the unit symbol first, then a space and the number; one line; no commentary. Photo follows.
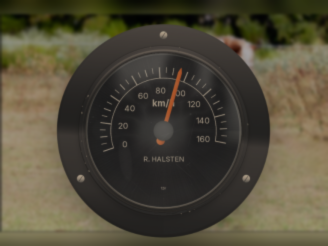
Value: km/h 95
